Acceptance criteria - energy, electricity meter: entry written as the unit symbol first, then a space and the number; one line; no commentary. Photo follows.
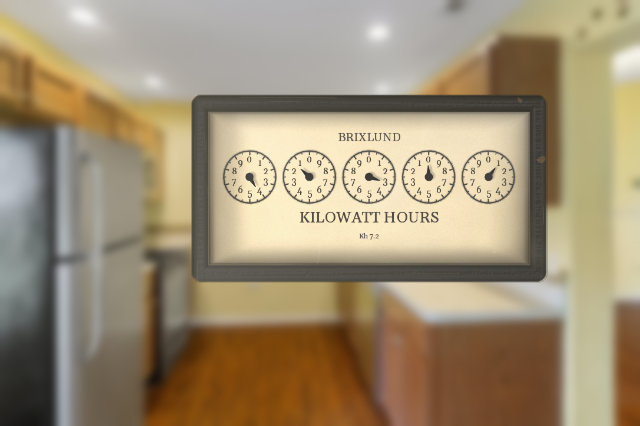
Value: kWh 41301
